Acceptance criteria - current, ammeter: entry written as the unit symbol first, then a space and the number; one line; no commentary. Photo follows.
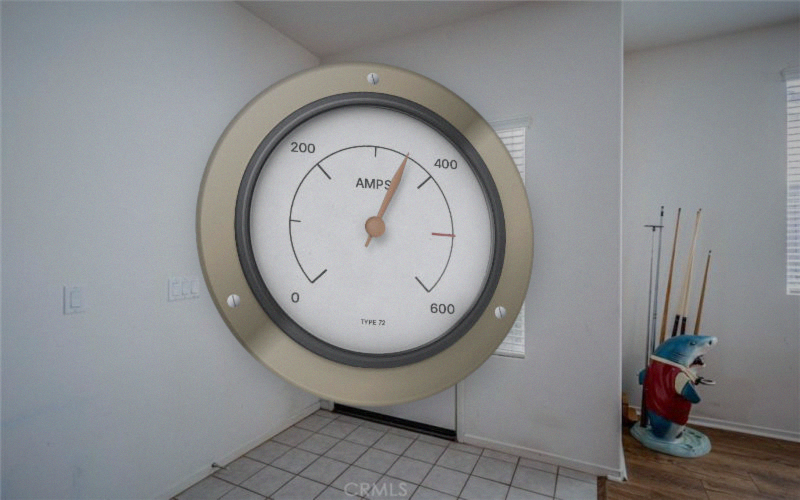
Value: A 350
